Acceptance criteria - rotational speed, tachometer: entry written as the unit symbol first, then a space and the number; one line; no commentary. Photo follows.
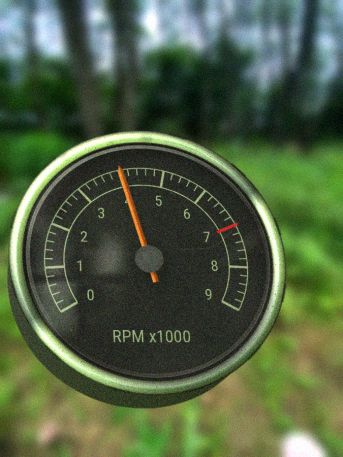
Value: rpm 4000
